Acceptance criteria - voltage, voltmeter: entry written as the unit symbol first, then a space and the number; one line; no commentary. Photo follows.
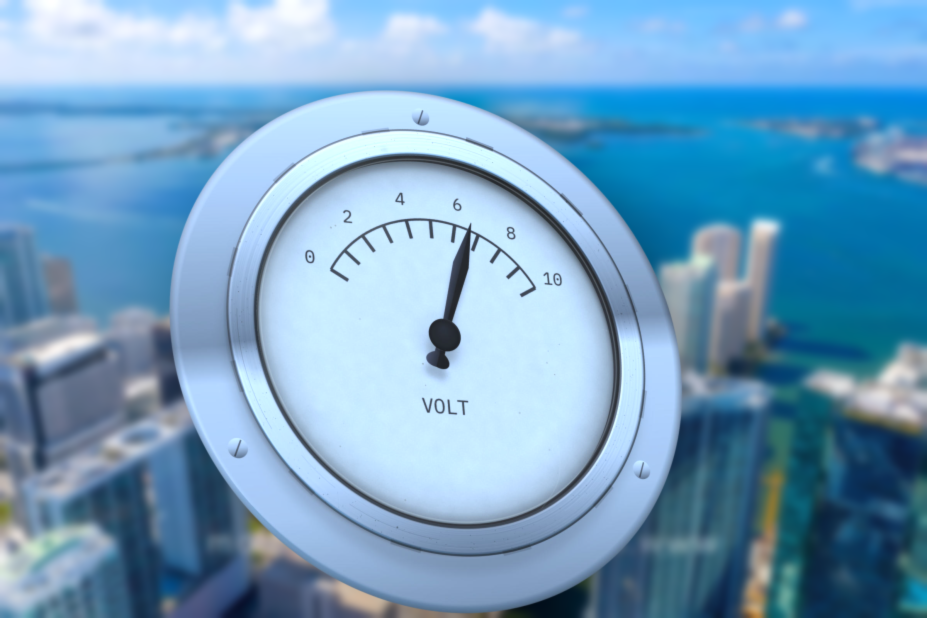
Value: V 6.5
